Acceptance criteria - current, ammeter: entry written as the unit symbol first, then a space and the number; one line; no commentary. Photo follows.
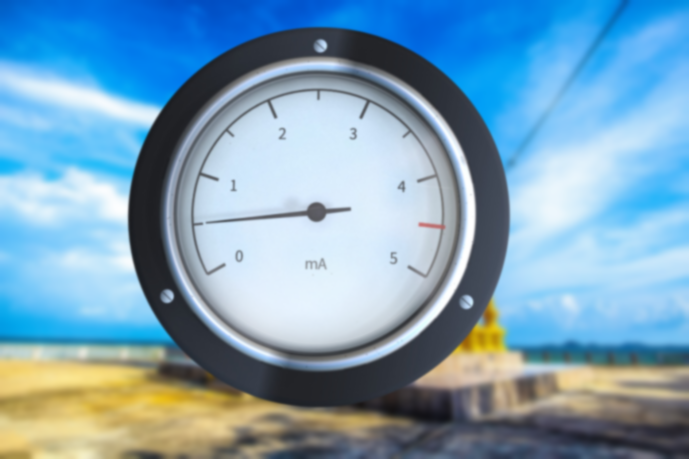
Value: mA 0.5
